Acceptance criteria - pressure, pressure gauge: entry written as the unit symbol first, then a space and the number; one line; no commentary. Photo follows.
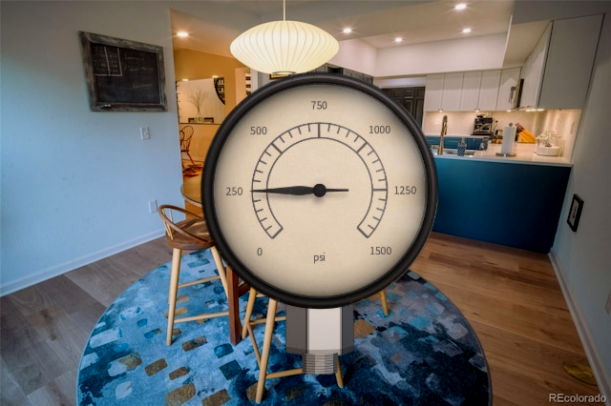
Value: psi 250
